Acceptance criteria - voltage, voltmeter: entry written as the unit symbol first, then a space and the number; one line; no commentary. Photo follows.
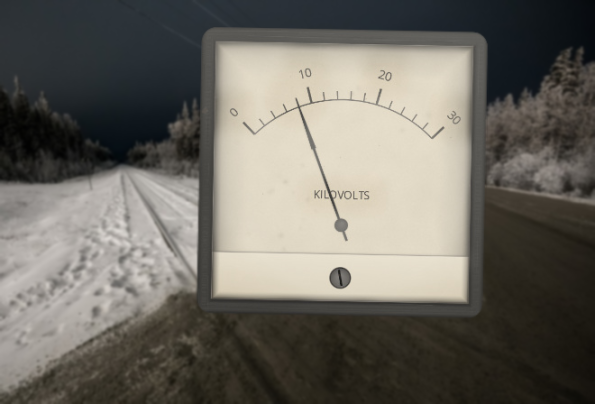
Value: kV 8
